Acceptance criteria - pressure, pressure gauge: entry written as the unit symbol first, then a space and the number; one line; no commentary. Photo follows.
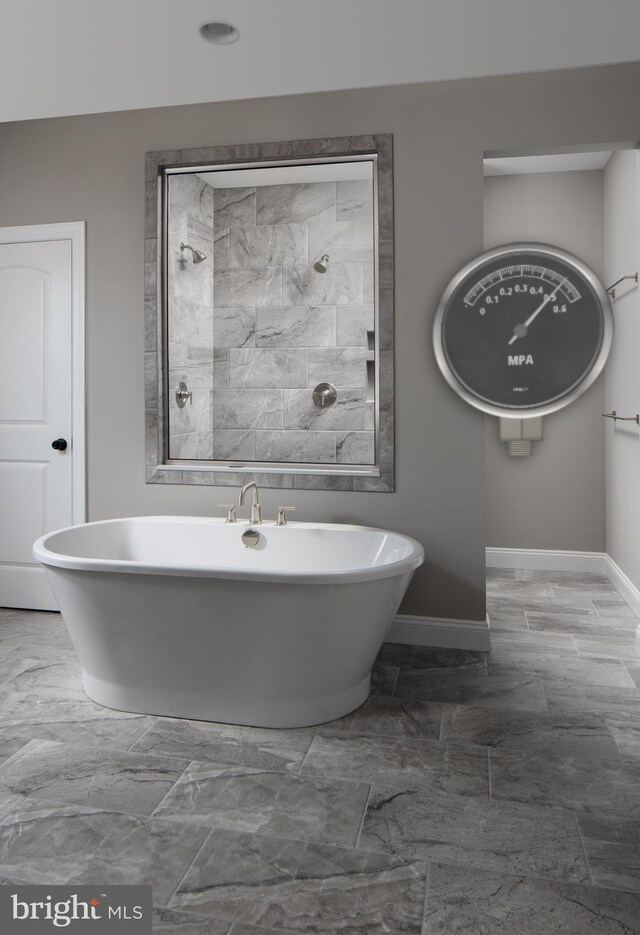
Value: MPa 0.5
